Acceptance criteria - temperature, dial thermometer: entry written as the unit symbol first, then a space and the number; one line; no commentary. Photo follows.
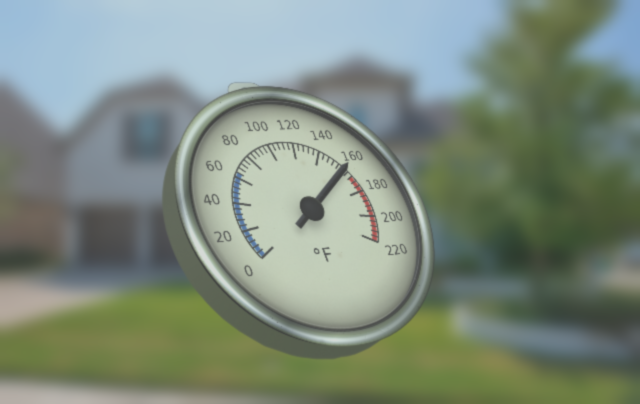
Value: °F 160
